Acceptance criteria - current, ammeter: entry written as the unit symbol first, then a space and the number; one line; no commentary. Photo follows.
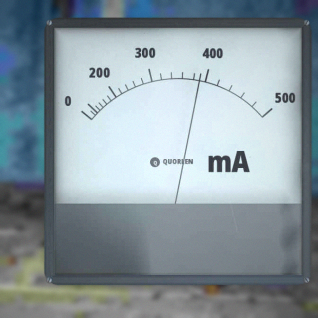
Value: mA 390
